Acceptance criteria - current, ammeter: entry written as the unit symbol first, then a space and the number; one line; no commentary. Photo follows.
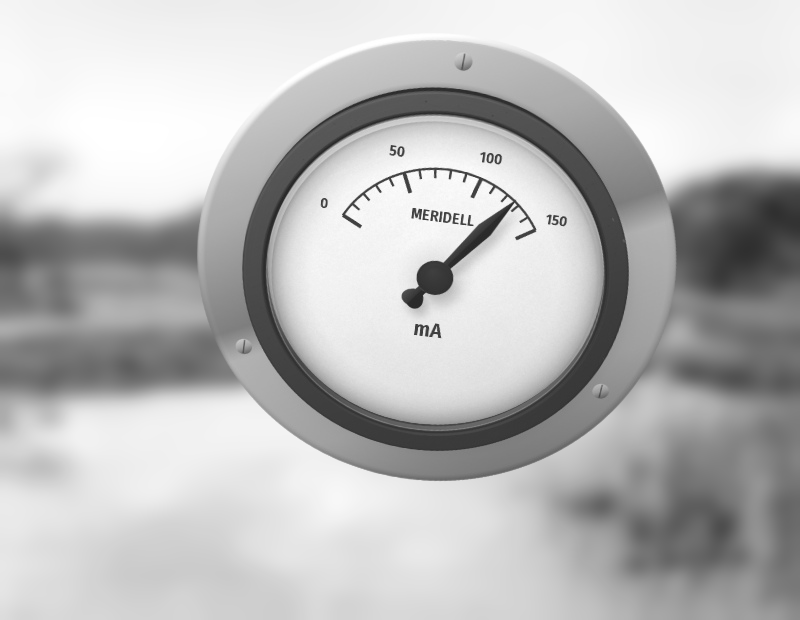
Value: mA 125
